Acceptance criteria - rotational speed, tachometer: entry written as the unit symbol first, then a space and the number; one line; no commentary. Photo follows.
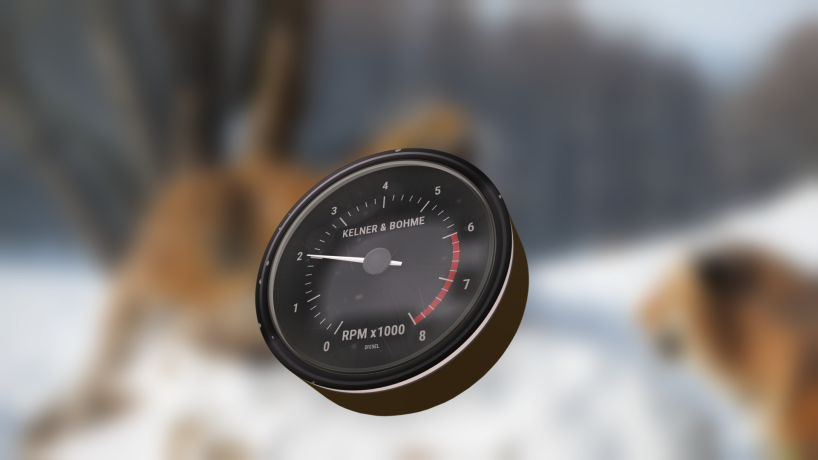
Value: rpm 2000
